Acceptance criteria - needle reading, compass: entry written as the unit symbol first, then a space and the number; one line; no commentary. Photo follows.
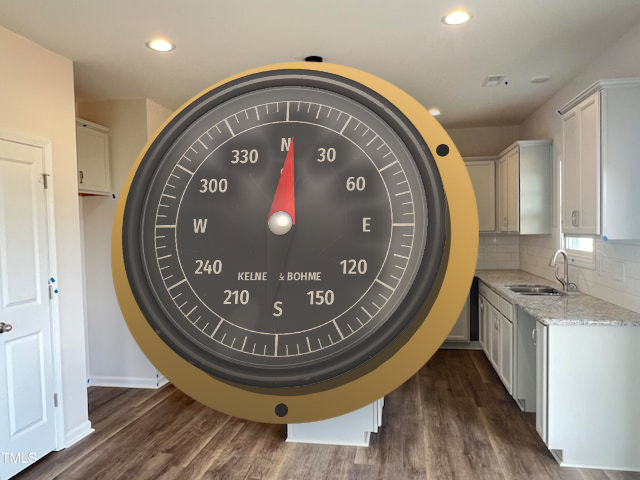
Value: ° 5
